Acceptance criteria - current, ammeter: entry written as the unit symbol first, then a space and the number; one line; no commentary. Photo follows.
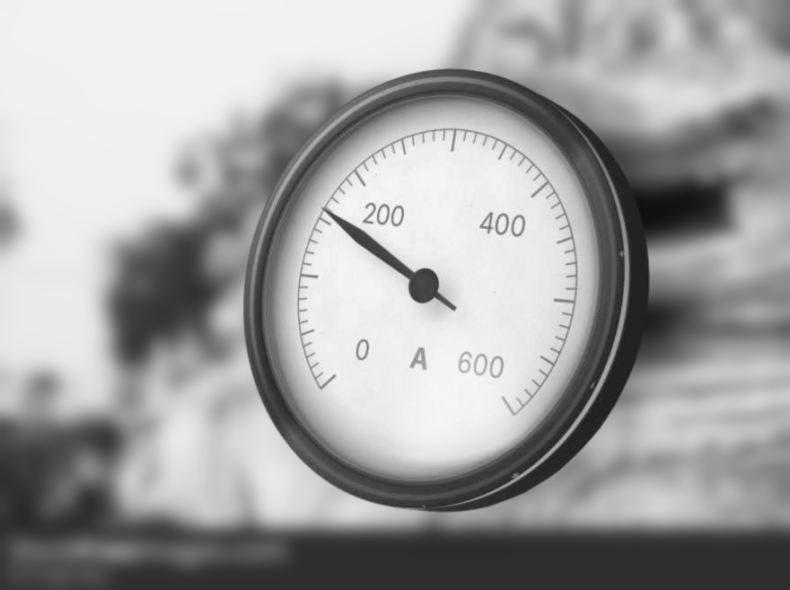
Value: A 160
